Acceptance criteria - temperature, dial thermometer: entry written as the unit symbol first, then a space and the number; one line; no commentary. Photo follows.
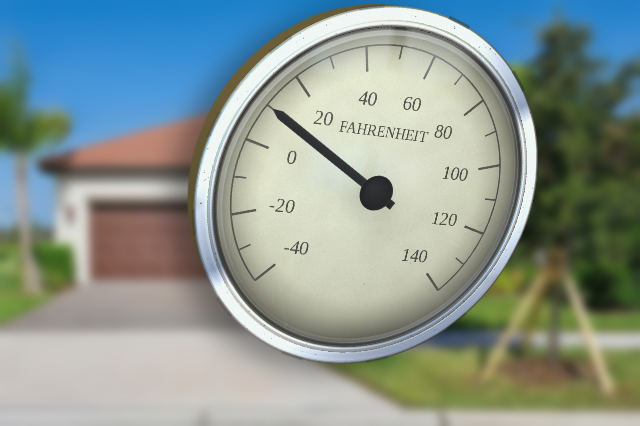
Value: °F 10
